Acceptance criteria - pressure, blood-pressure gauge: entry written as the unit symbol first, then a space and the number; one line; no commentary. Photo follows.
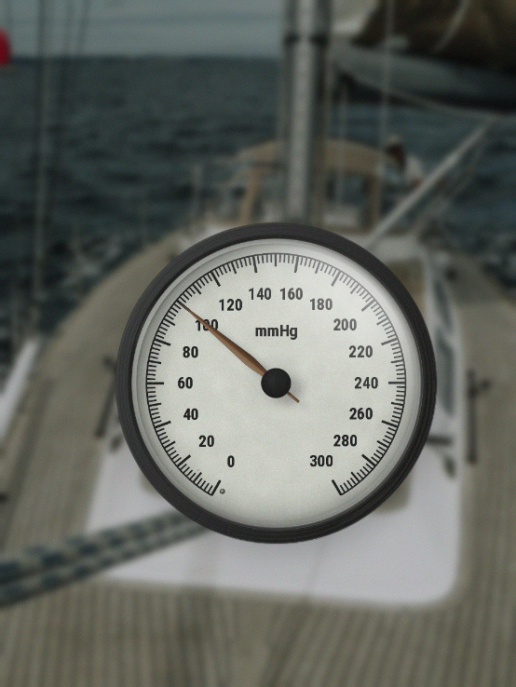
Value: mmHg 100
